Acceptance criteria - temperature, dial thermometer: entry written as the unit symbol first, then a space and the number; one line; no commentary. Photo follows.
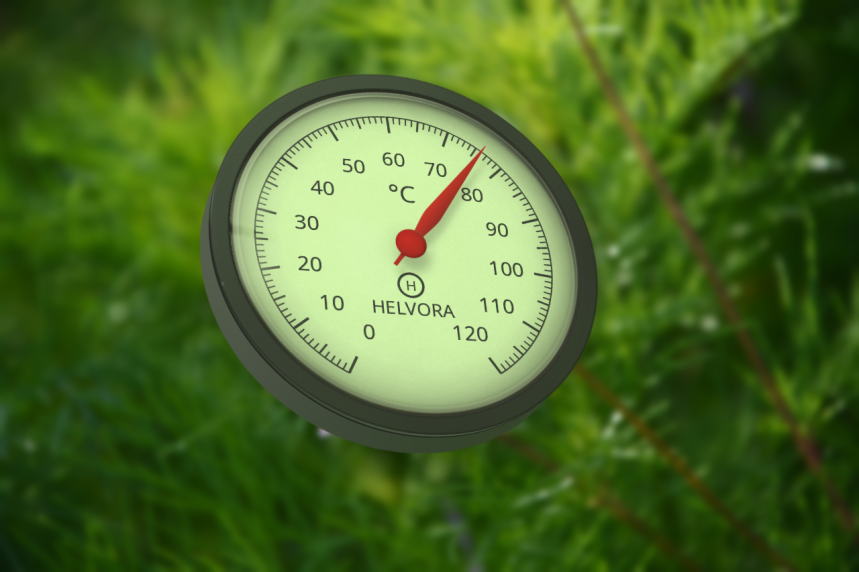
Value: °C 76
